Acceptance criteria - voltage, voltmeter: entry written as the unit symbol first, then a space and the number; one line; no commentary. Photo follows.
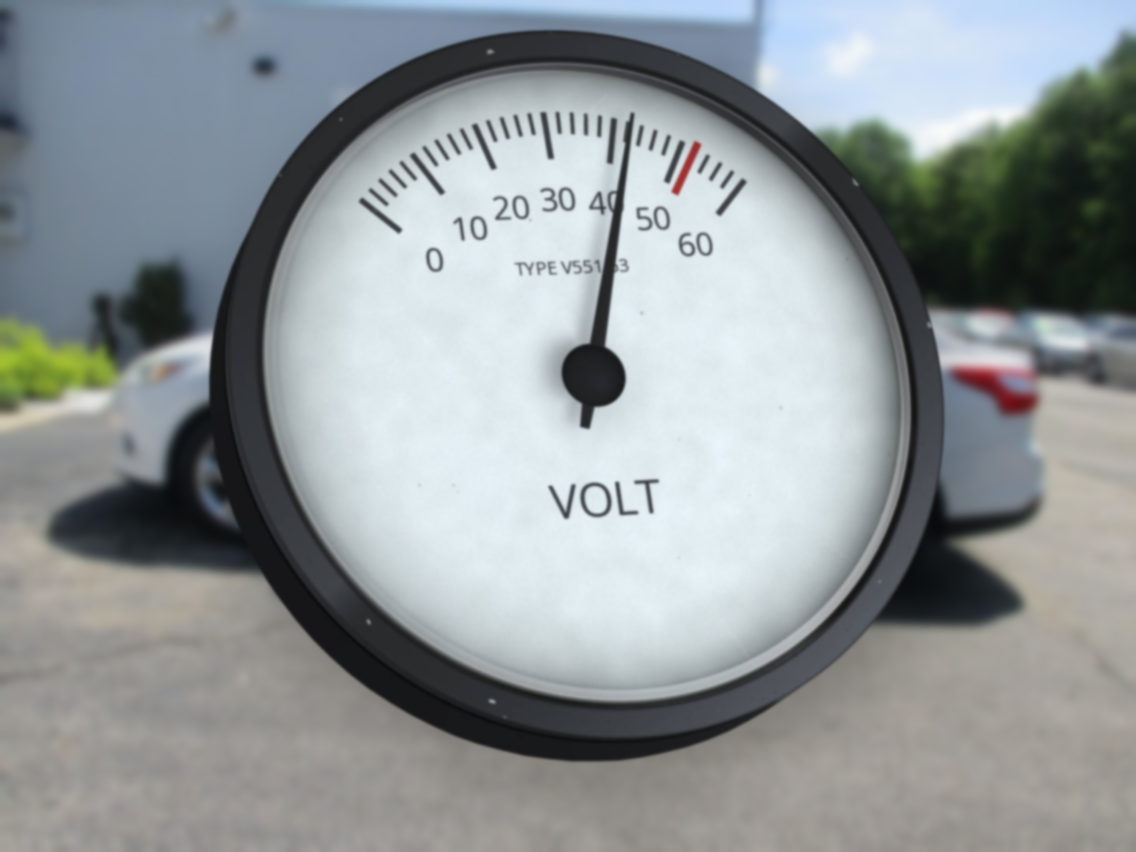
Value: V 42
